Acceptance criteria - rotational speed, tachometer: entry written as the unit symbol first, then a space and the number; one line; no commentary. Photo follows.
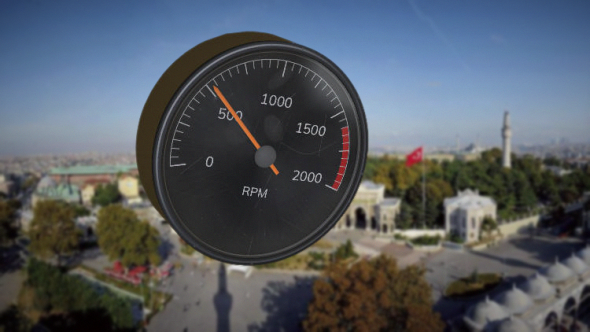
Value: rpm 525
